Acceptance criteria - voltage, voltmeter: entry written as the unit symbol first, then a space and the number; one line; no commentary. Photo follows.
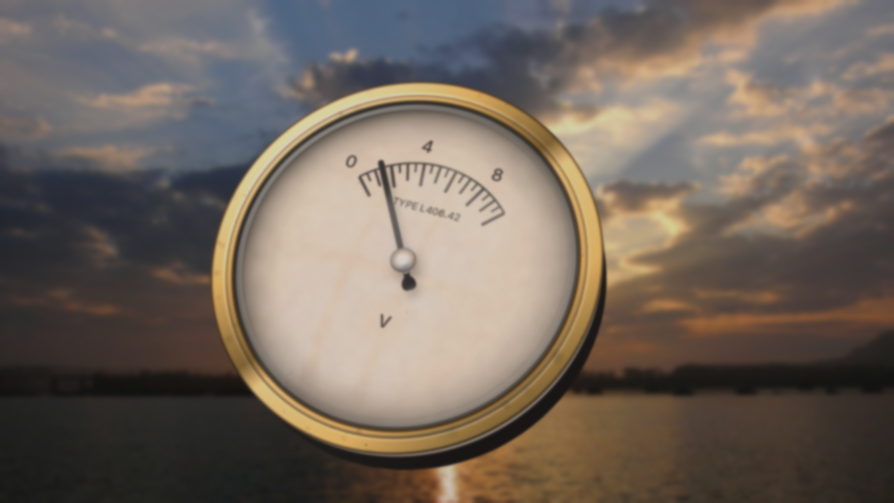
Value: V 1.5
